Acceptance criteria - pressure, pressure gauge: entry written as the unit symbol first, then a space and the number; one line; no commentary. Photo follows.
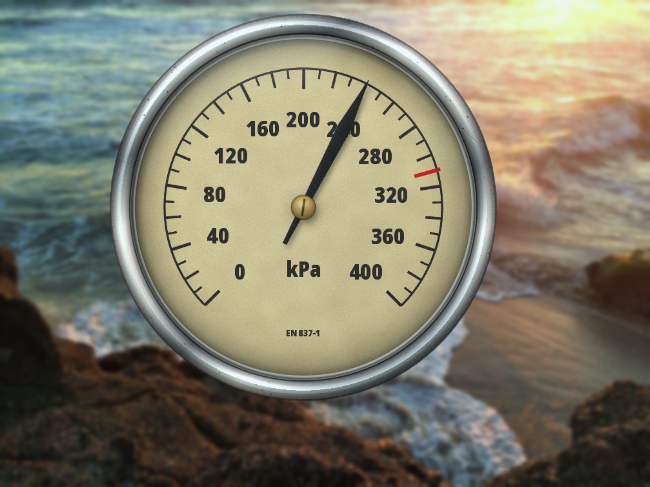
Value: kPa 240
